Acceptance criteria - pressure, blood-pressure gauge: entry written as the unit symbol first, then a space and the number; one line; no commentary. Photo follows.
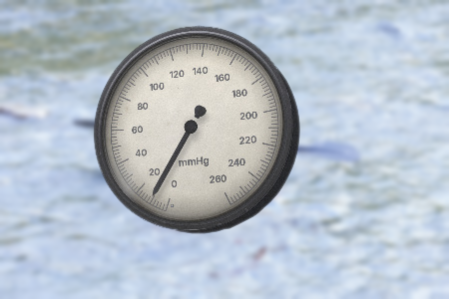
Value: mmHg 10
